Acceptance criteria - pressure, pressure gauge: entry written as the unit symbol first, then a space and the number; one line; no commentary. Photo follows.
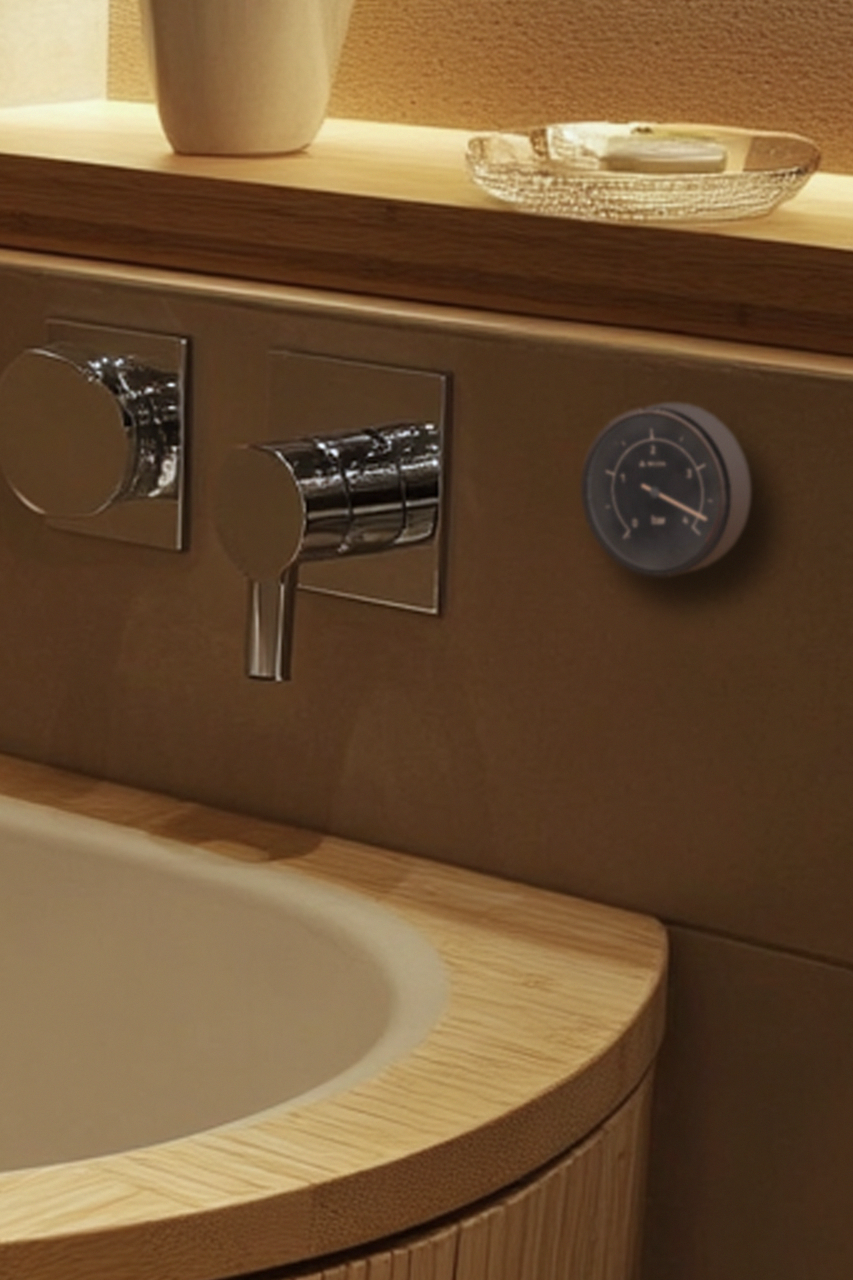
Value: bar 3.75
